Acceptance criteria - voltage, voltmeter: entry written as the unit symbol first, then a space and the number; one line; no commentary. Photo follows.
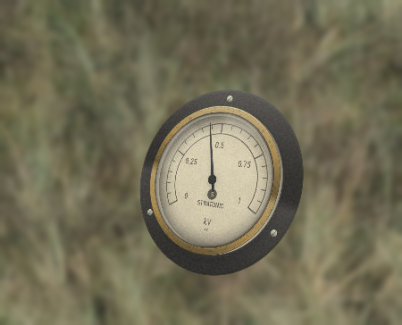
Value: kV 0.45
